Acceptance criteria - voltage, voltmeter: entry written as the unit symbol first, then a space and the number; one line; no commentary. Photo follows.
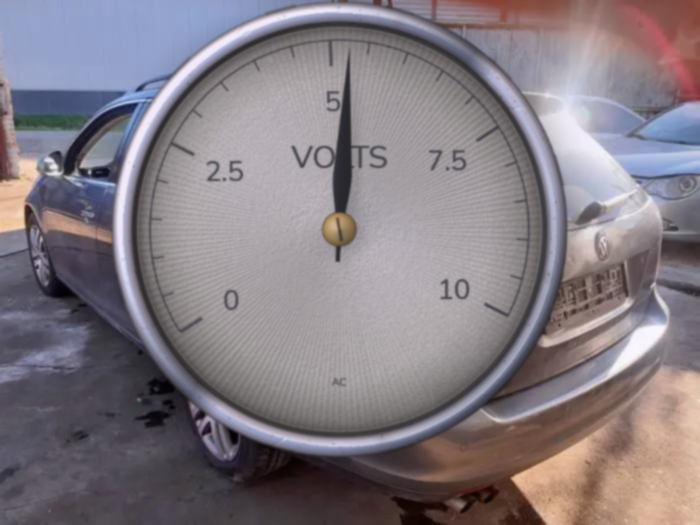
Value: V 5.25
